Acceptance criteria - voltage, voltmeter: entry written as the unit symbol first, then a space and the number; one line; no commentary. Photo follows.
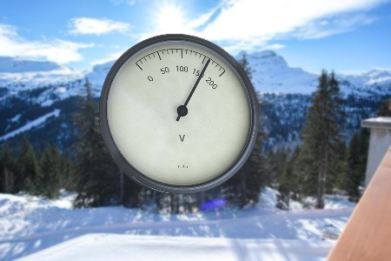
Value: V 160
